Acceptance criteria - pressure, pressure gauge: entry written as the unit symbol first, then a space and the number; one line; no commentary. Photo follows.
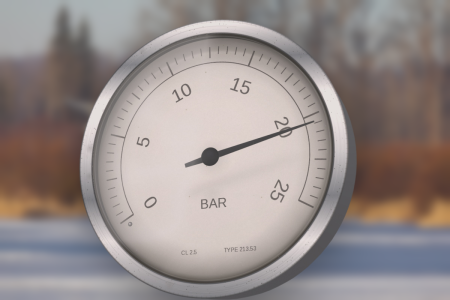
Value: bar 20.5
